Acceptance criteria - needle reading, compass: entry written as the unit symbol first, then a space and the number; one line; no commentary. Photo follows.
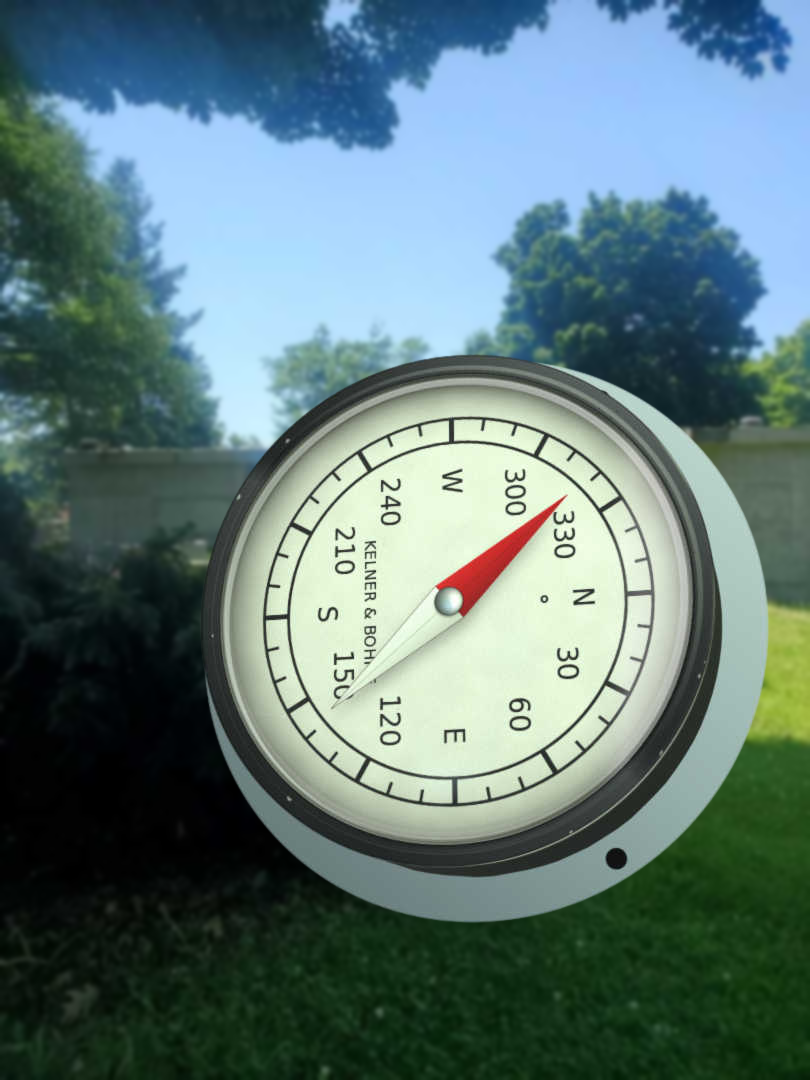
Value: ° 320
